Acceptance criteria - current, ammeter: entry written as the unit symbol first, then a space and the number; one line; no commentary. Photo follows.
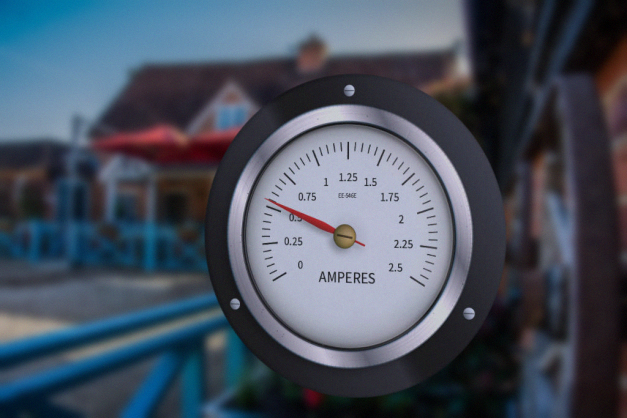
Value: A 0.55
